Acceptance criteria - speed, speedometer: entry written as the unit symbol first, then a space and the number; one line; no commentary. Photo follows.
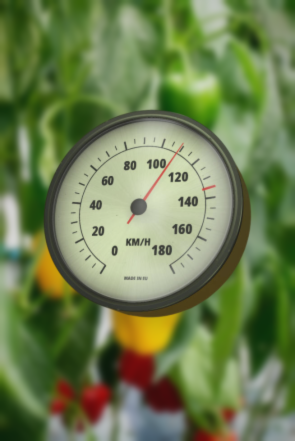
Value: km/h 110
